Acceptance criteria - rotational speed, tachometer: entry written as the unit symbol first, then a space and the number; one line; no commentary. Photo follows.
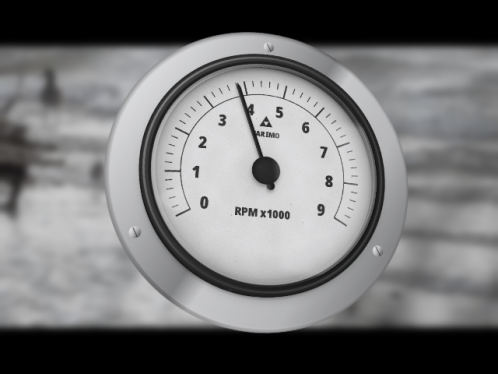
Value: rpm 3800
